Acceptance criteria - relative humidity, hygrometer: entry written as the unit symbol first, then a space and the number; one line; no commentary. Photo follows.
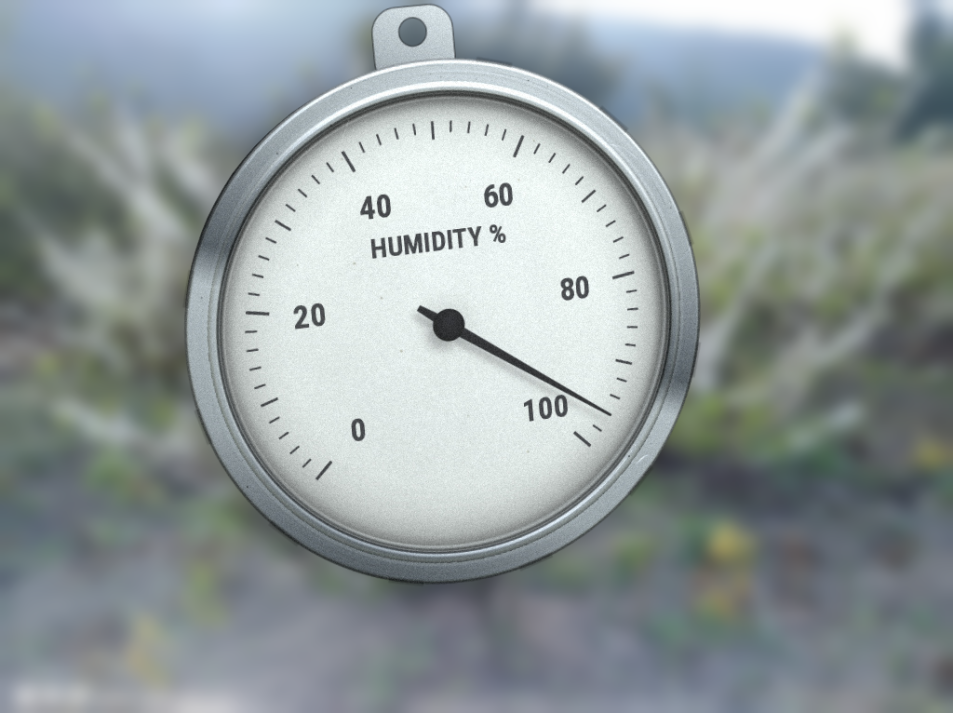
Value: % 96
